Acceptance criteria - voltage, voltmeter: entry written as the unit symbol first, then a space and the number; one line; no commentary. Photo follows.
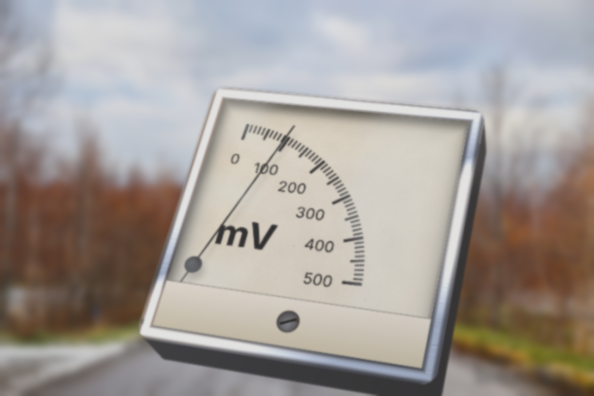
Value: mV 100
